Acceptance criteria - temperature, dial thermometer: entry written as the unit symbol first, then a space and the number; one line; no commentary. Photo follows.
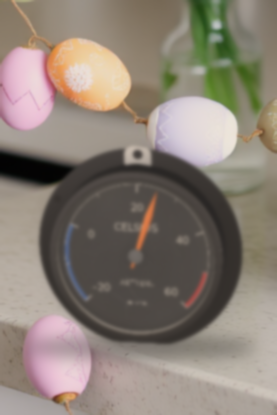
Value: °C 25
